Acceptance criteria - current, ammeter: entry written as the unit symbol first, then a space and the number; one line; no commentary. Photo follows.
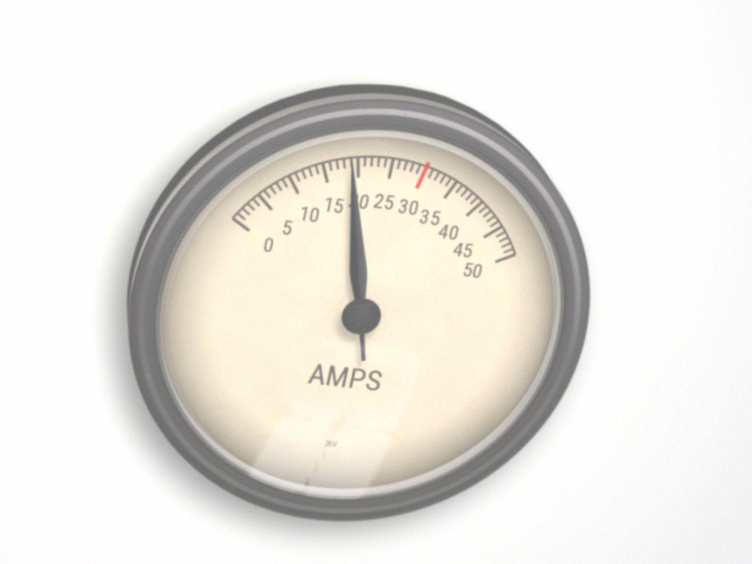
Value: A 19
